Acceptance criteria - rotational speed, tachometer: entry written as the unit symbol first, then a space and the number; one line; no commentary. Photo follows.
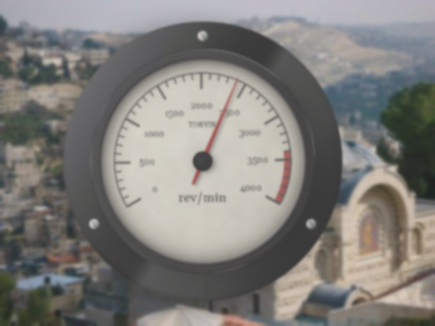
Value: rpm 2400
